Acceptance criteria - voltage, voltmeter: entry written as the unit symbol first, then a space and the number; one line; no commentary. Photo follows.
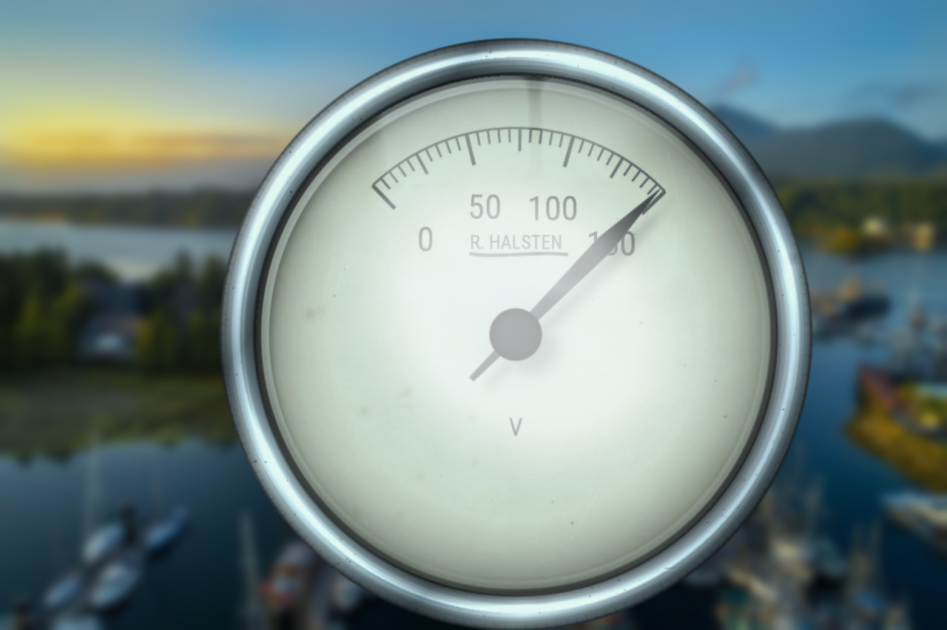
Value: V 147.5
